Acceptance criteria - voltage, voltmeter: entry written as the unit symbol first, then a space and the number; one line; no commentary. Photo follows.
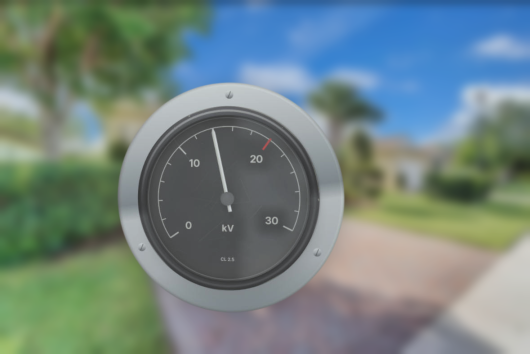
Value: kV 14
